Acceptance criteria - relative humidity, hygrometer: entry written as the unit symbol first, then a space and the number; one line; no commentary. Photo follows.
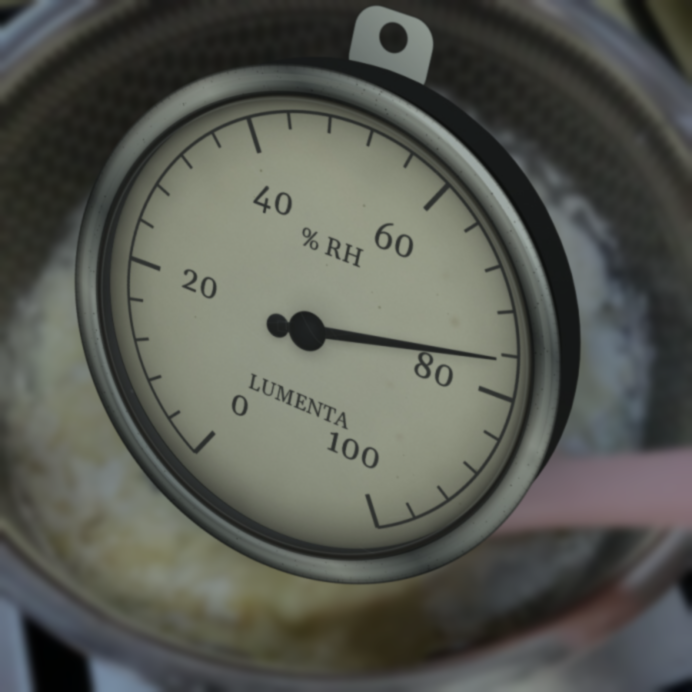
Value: % 76
